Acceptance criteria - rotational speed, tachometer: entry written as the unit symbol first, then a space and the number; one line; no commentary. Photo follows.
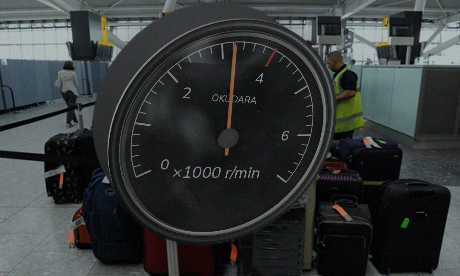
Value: rpm 3200
